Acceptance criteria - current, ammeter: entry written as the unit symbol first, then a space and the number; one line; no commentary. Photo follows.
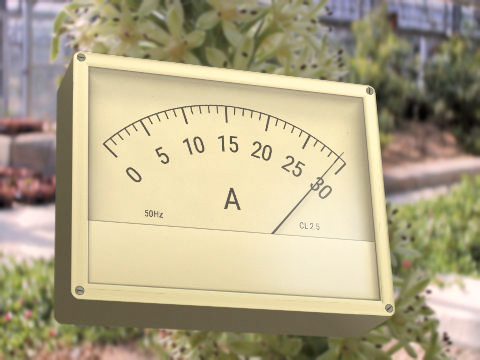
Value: A 29
